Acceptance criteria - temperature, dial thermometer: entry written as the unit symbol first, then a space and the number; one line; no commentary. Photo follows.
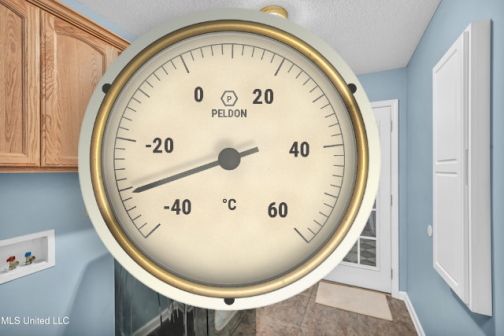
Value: °C -31
